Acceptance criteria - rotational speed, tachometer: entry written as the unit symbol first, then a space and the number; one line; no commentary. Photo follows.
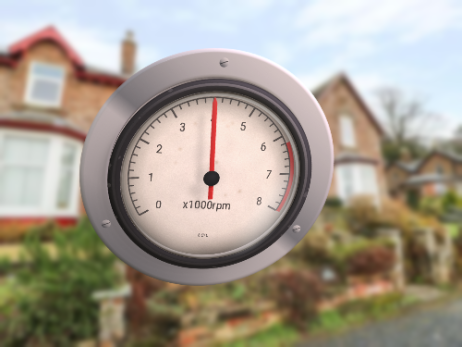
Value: rpm 4000
